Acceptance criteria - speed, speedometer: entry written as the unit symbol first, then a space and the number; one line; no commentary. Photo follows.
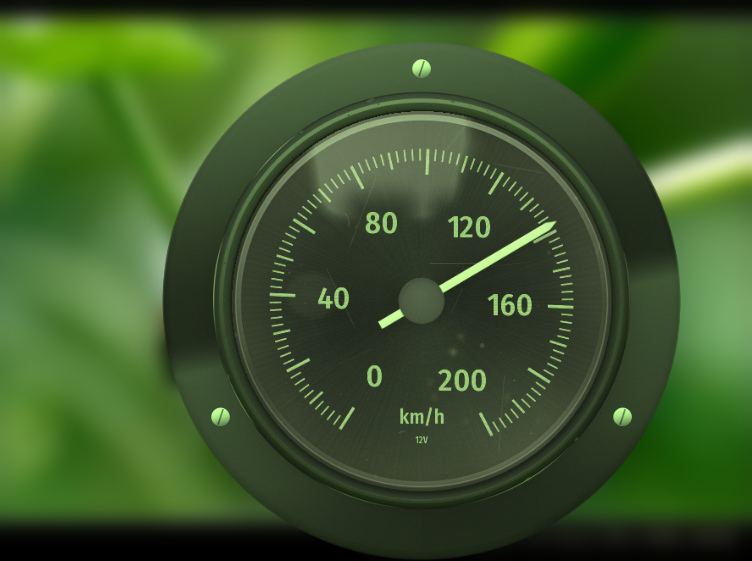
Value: km/h 138
